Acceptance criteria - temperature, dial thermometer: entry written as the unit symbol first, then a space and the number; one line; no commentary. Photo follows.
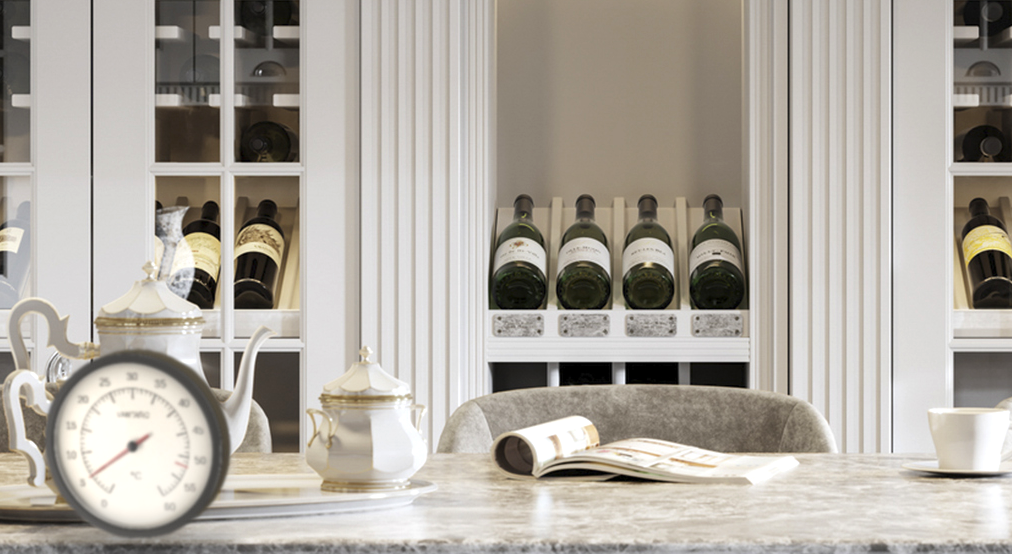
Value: °C 5
